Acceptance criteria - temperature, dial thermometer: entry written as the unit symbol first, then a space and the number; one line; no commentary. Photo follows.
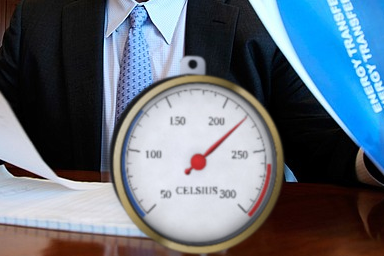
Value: °C 220
